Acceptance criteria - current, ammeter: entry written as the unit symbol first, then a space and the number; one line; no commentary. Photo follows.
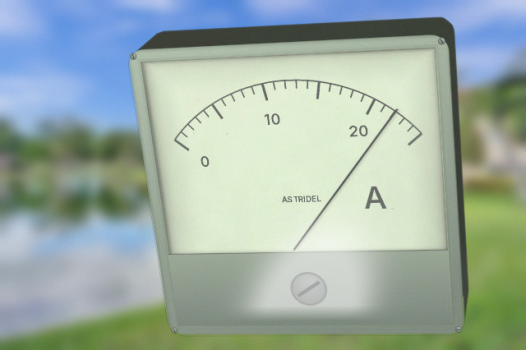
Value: A 22
